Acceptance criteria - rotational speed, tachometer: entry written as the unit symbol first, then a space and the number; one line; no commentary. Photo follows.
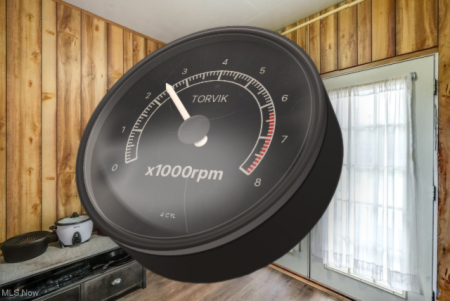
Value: rpm 2500
